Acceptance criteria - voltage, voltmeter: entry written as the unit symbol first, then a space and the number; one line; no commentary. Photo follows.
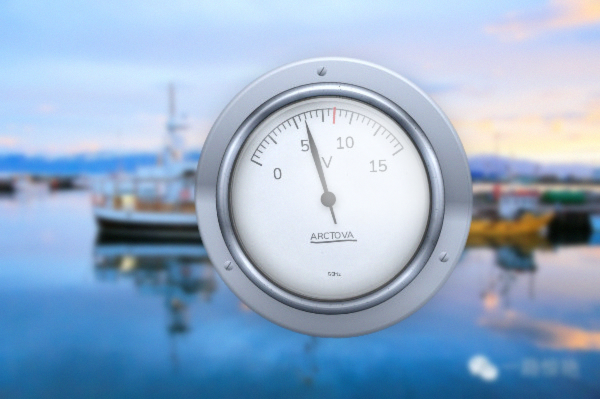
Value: V 6
